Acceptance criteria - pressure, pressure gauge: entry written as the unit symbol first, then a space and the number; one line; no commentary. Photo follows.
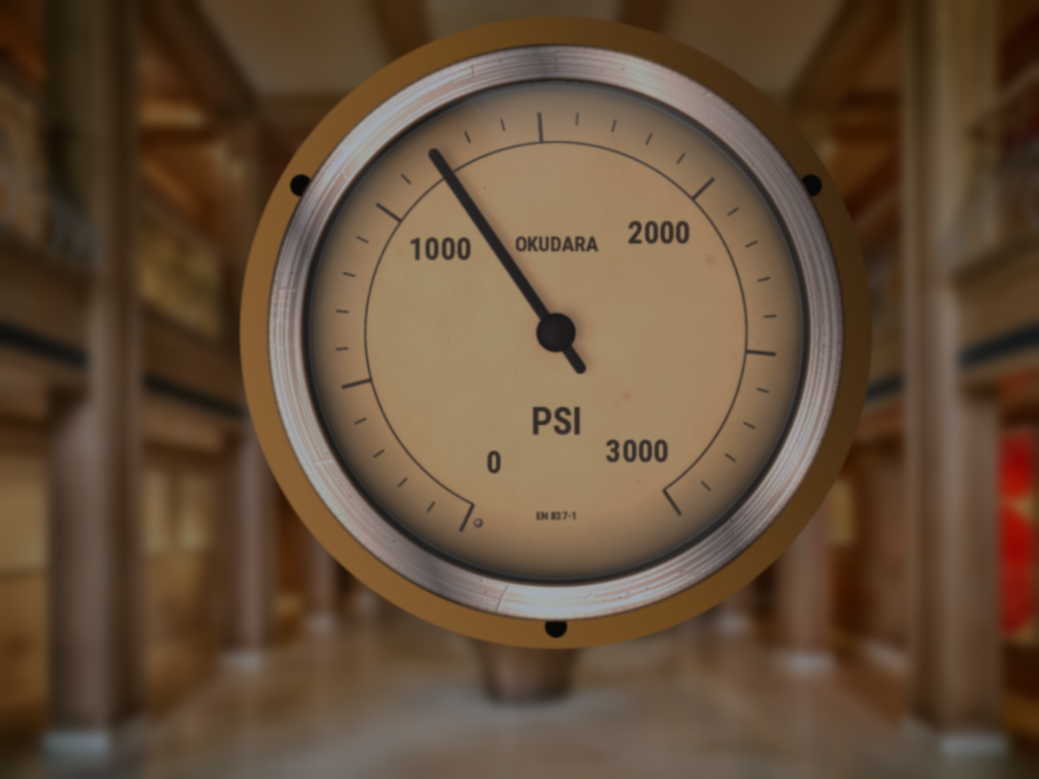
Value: psi 1200
